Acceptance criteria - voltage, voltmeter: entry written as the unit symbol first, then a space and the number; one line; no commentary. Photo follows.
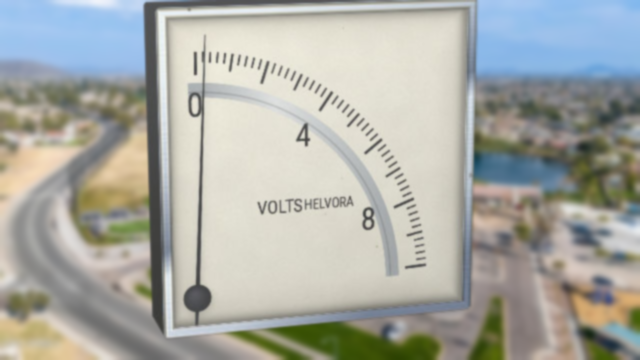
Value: V 0.2
